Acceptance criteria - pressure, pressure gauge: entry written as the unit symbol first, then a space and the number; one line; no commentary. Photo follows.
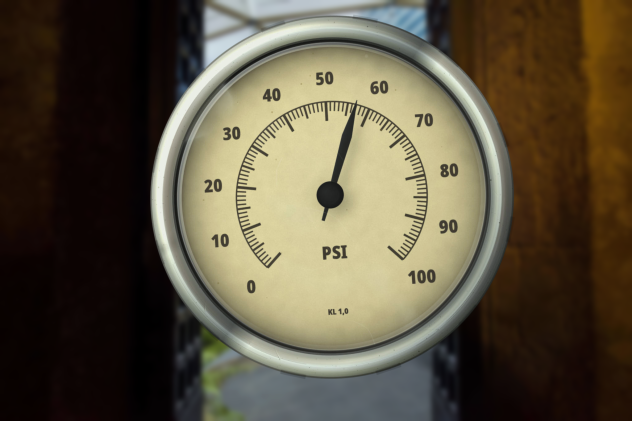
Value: psi 57
